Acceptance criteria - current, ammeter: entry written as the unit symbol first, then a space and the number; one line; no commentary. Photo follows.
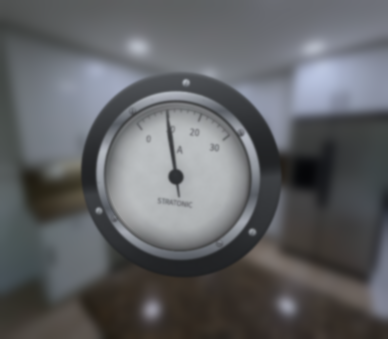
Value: A 10
